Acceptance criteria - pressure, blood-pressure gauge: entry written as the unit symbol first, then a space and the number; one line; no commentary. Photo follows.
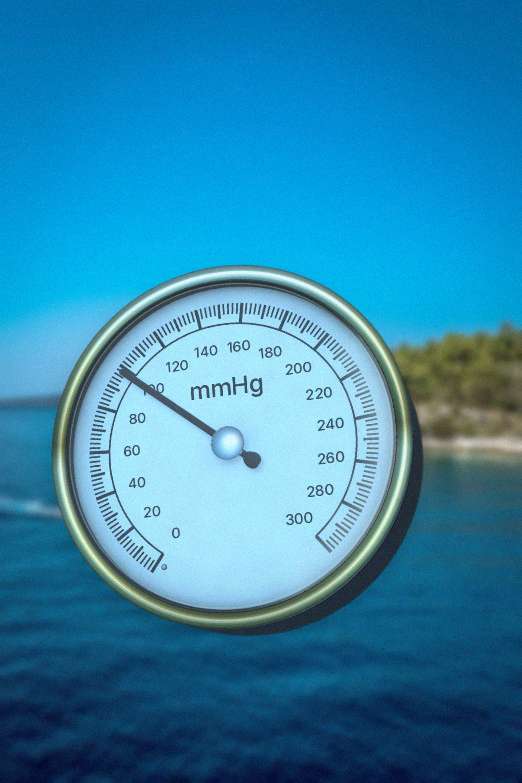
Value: mmHg 98
